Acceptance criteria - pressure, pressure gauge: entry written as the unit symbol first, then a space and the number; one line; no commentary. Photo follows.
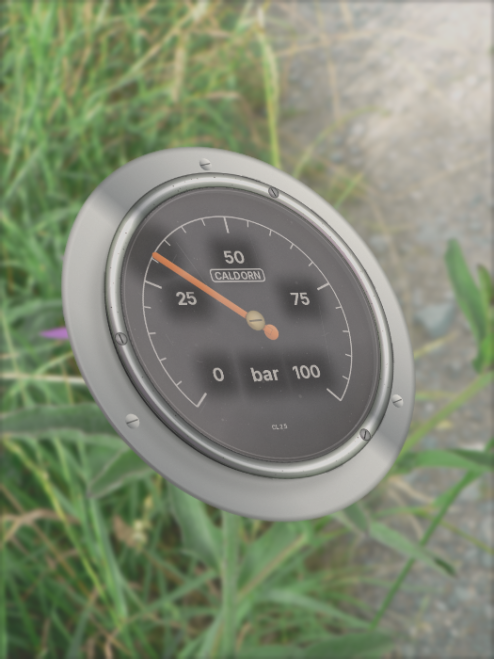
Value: bar 30
